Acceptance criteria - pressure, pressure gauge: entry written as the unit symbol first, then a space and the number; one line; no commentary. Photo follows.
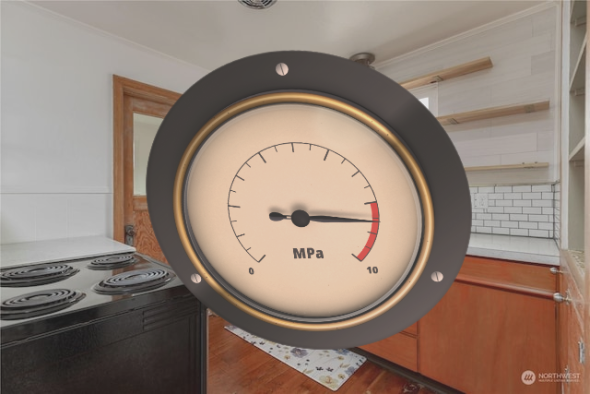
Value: MPa 8.5
